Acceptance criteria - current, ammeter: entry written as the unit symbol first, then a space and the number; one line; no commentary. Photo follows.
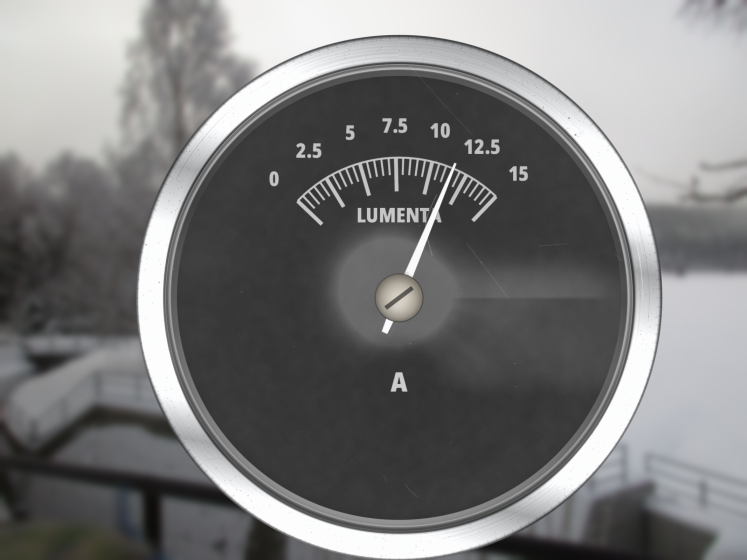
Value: A 11.5
